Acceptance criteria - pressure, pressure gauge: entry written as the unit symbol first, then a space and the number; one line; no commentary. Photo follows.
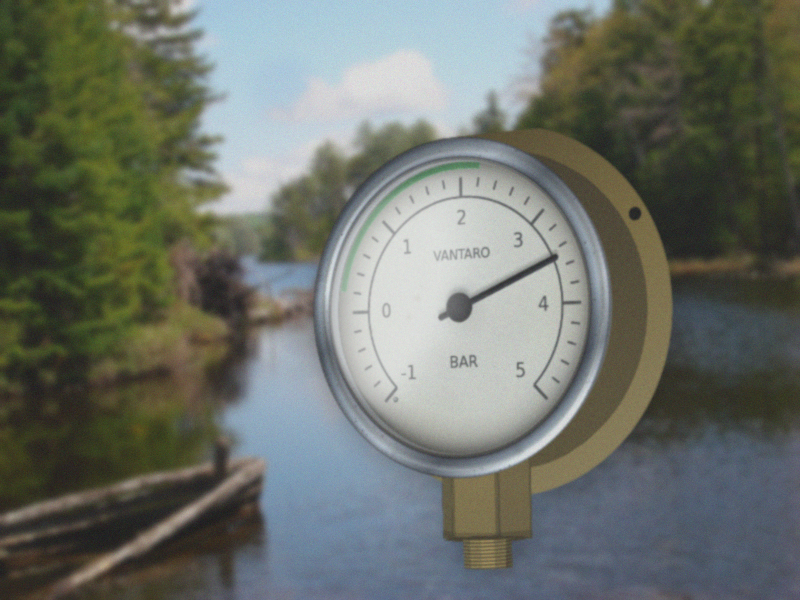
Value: bar 3.5
